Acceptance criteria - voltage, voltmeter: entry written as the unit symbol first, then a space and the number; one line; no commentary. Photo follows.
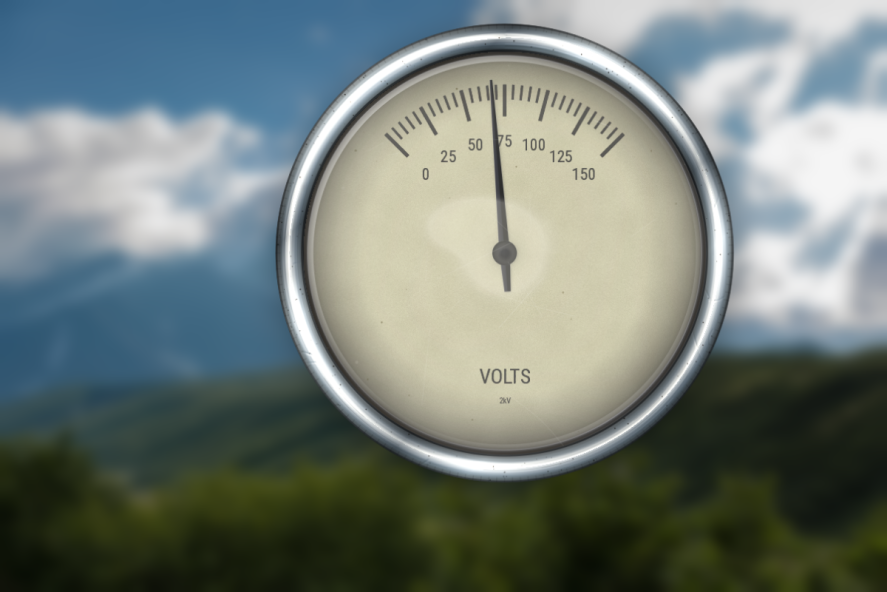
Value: V 67.5
